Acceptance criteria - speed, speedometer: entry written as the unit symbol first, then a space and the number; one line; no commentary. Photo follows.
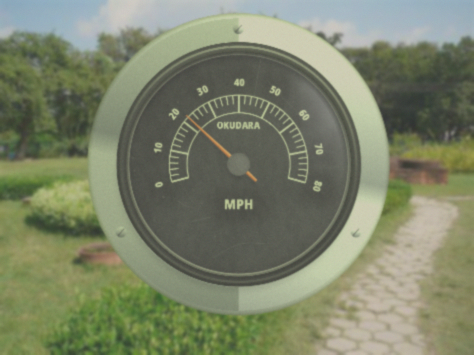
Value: mph 22
